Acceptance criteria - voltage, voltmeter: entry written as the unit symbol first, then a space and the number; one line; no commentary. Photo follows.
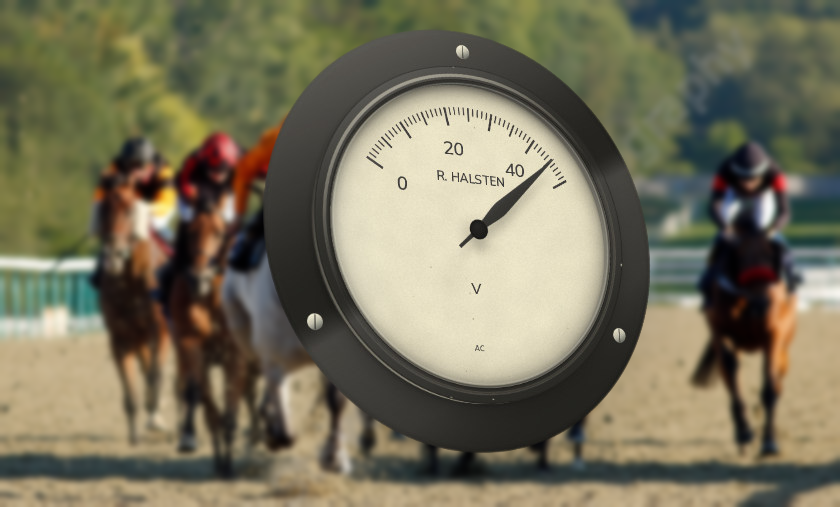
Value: V 45
